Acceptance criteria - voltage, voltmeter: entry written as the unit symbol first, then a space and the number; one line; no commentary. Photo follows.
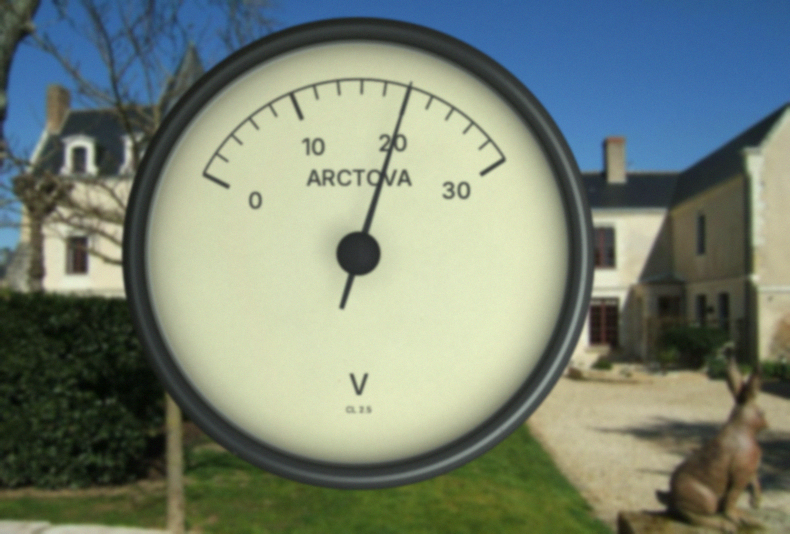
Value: V 20
